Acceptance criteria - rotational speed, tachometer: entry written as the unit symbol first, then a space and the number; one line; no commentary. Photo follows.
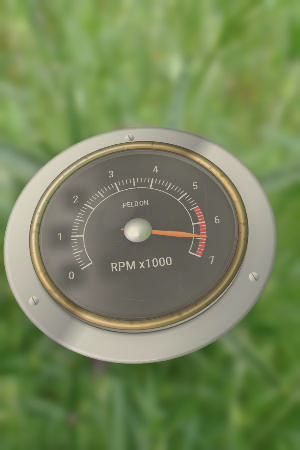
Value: rpm 6500
